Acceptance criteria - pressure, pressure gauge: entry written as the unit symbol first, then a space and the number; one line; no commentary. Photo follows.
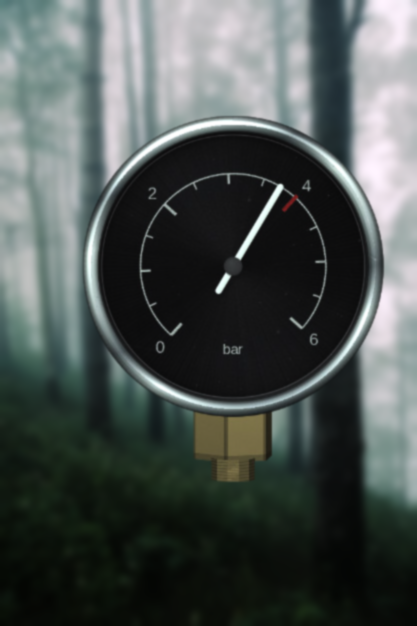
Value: bar 3.75
